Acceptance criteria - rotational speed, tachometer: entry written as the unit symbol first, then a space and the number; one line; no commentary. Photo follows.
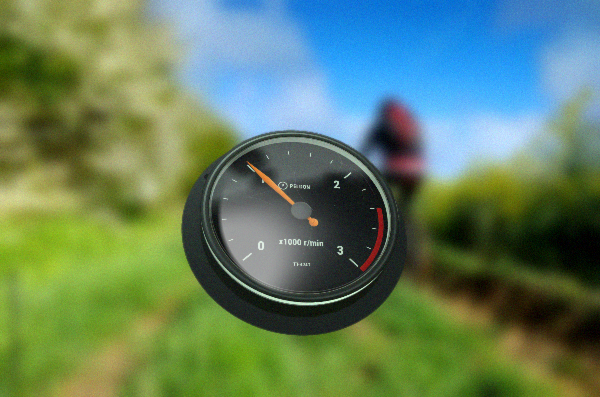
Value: rpm 1000
